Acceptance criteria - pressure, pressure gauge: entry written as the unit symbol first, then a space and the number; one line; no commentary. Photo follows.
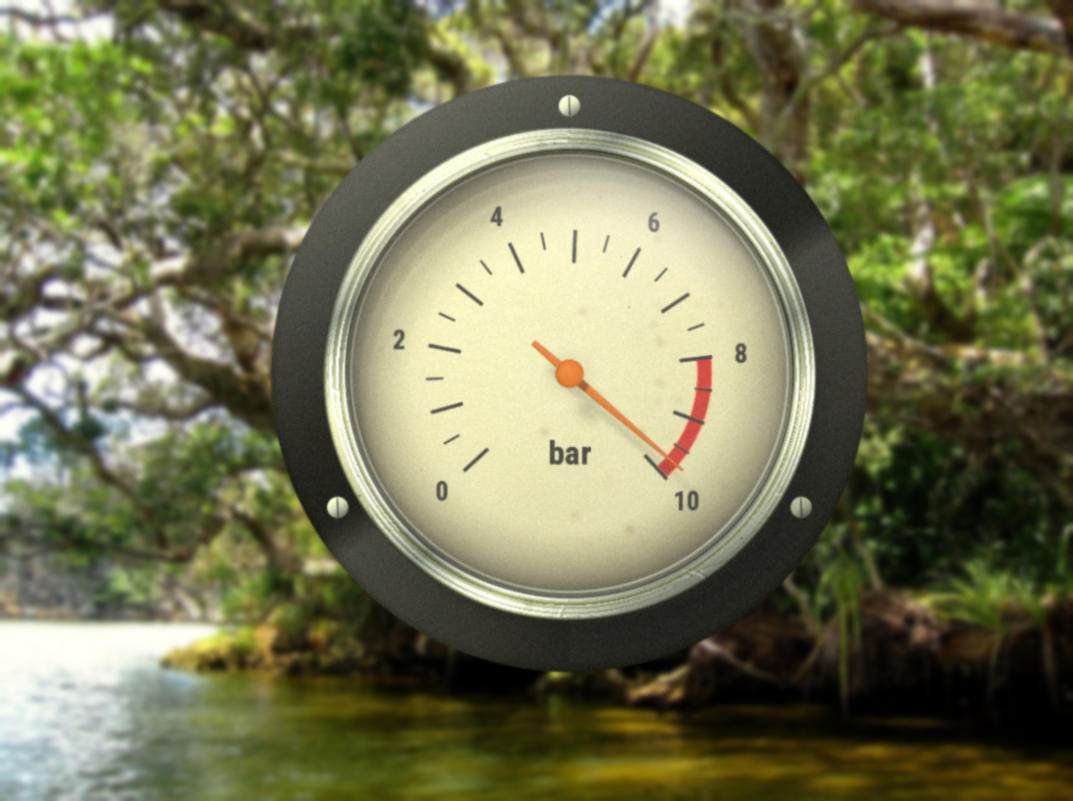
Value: bar 9.75
